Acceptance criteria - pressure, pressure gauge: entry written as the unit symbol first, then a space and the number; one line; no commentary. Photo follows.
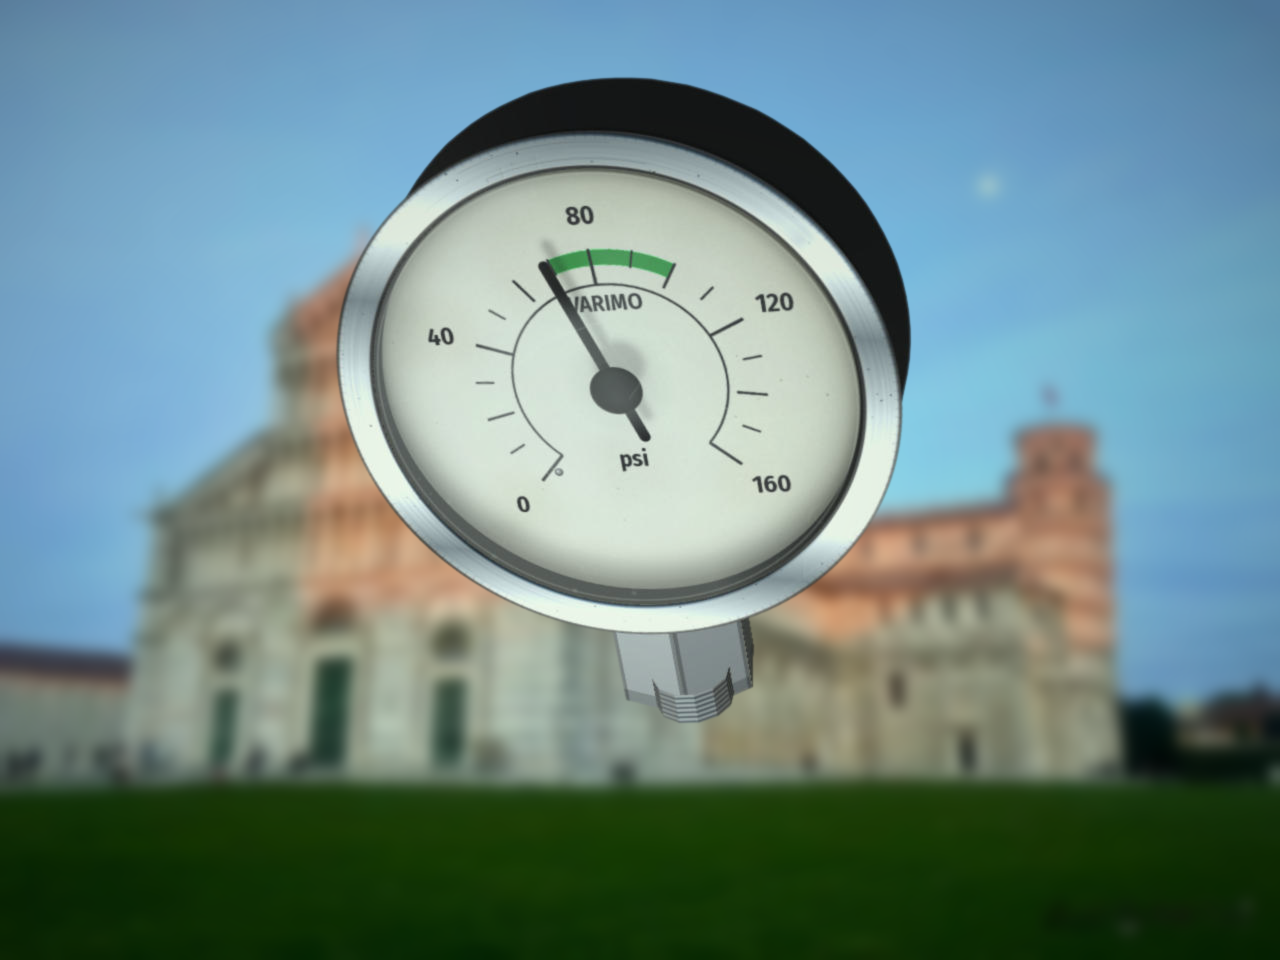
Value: psi 70
